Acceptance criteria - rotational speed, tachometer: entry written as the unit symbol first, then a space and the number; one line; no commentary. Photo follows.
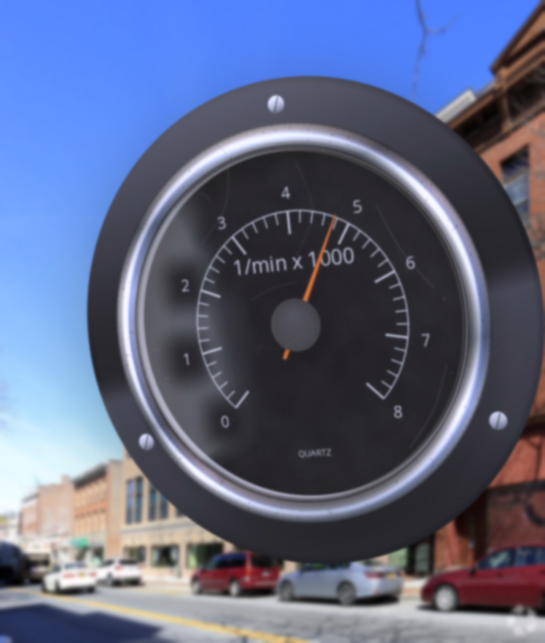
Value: rpm 4800
